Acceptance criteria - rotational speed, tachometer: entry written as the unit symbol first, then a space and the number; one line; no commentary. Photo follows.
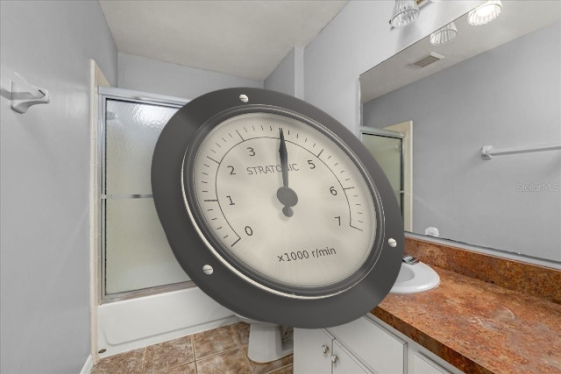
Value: rpm 4000
